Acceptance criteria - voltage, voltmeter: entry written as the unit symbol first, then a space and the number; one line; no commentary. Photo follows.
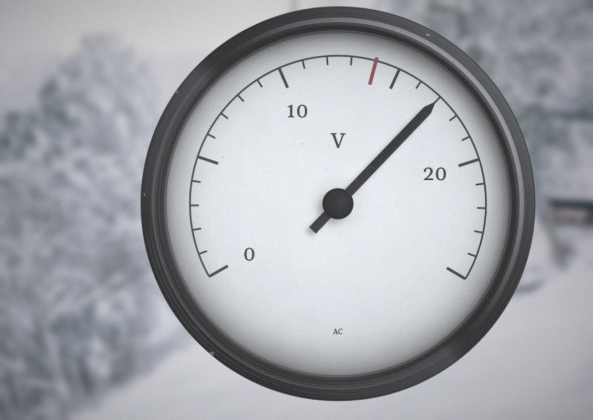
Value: V 17
